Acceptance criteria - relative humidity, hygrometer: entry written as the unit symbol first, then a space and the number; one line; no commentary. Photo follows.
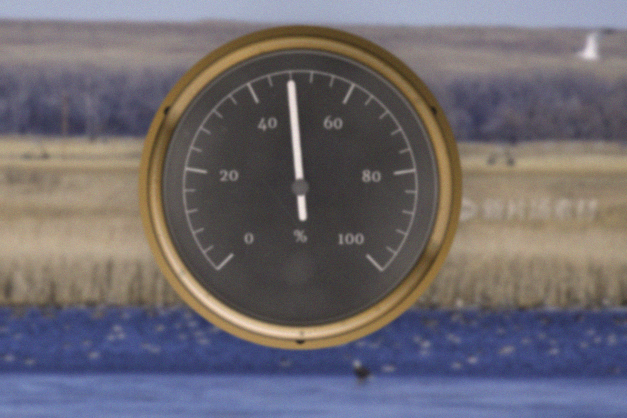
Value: % 48
